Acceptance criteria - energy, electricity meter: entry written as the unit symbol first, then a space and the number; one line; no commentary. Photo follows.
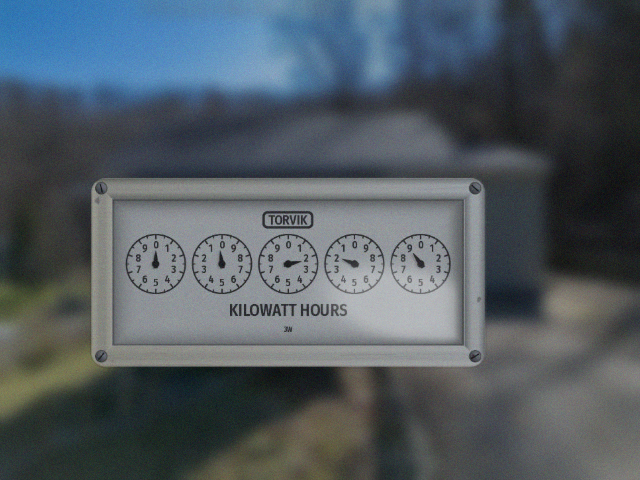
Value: kWh 219
